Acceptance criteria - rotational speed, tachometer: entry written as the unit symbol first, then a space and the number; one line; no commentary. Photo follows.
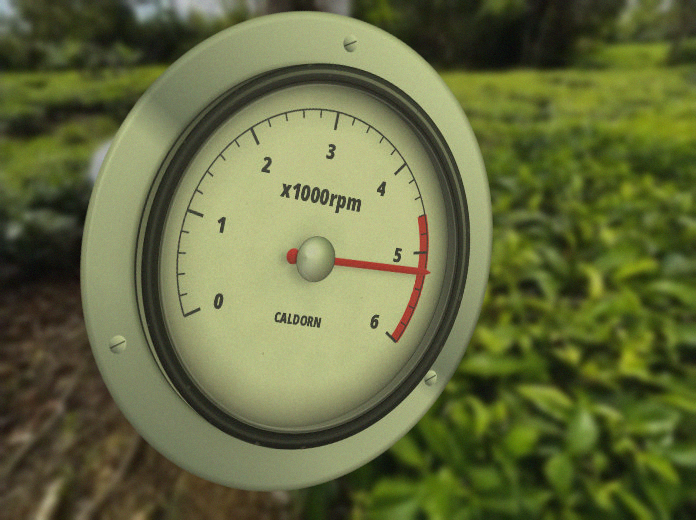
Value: rpm 5200
